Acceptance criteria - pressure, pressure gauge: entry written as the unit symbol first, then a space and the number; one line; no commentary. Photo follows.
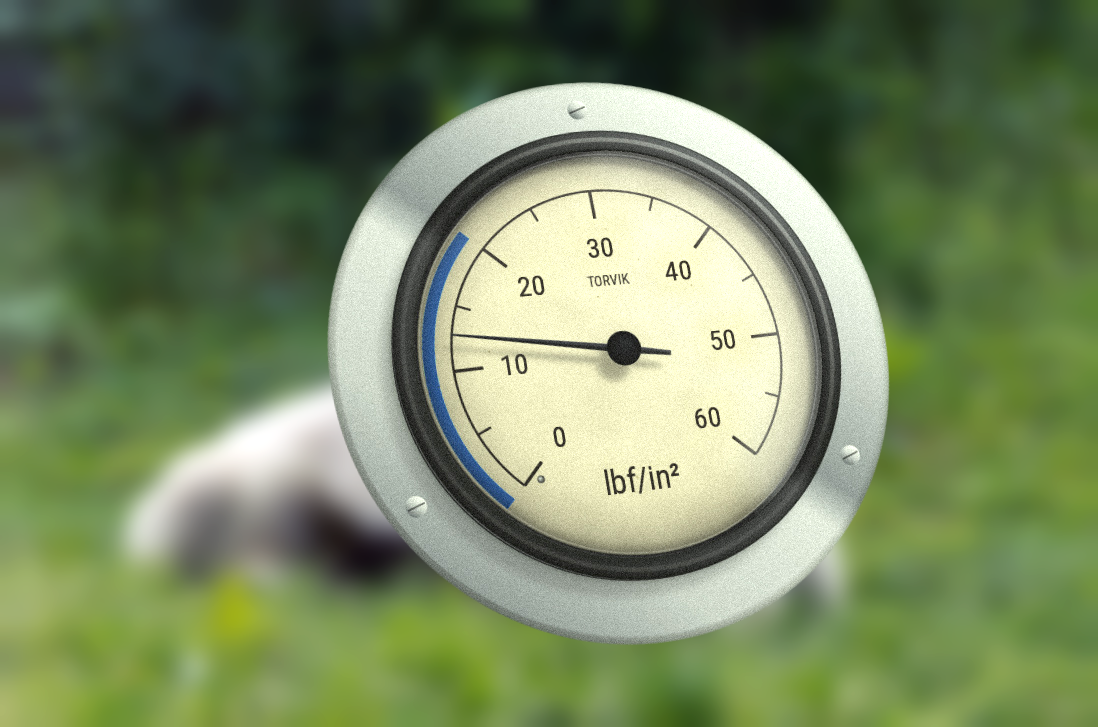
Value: psi 12.5
